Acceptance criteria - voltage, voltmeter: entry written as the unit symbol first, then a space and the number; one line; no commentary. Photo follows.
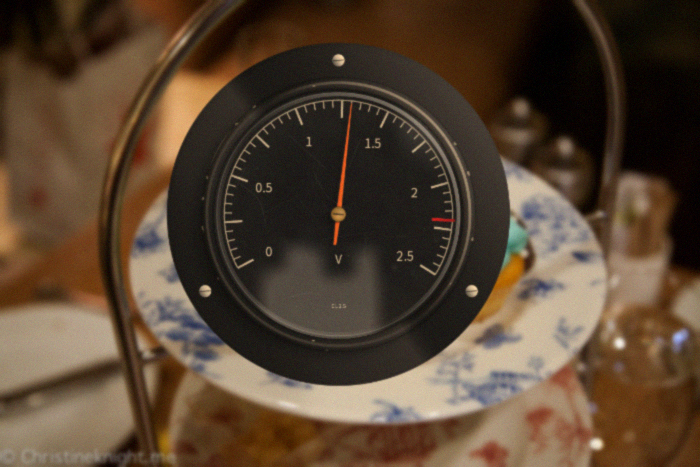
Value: V 1.3
